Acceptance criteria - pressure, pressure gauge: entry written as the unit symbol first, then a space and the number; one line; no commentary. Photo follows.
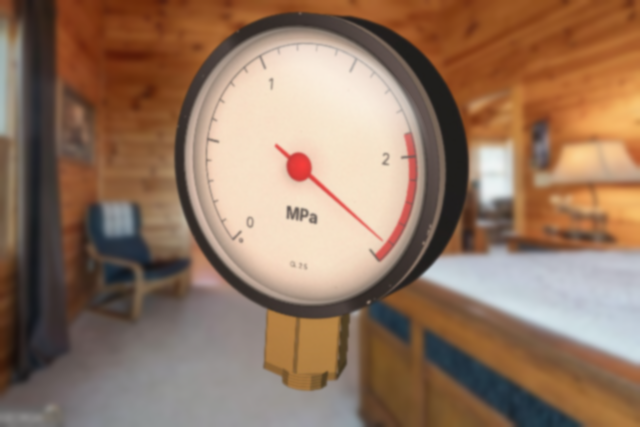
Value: MPa 2.4
